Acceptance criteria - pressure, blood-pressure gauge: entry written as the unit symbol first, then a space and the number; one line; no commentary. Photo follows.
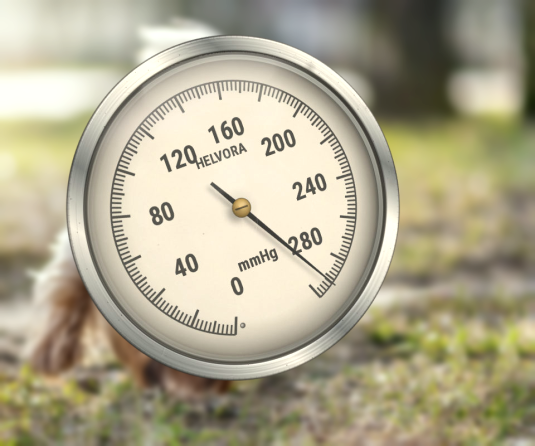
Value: mmHg 292
